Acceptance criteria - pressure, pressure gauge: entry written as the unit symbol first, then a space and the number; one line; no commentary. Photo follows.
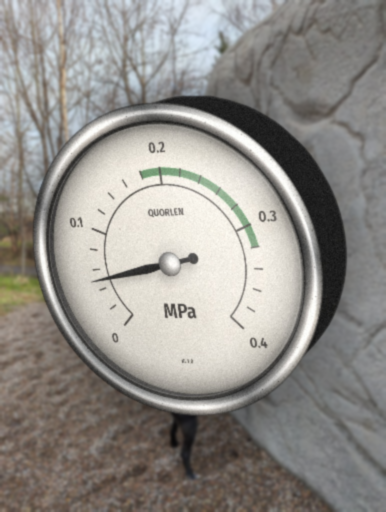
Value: MPa 0.05
